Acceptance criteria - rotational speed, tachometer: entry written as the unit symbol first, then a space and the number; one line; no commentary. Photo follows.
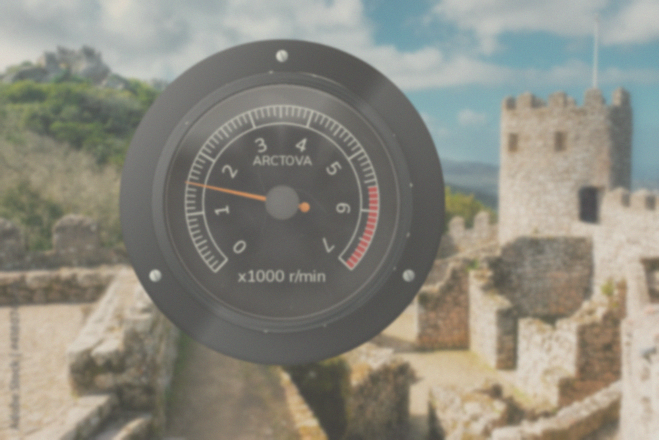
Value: rpm 1500
